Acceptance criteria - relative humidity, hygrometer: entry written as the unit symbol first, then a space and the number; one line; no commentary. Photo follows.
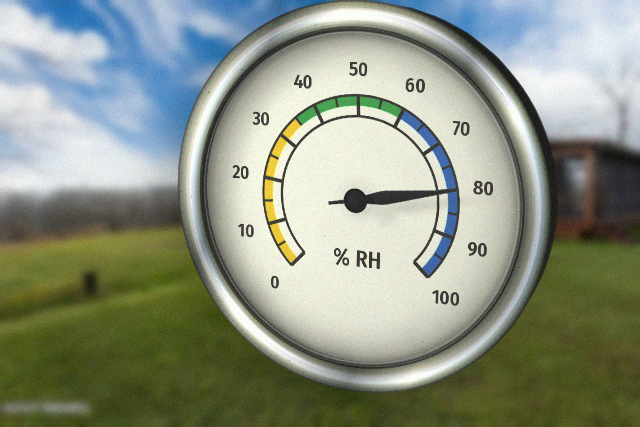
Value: % 80
